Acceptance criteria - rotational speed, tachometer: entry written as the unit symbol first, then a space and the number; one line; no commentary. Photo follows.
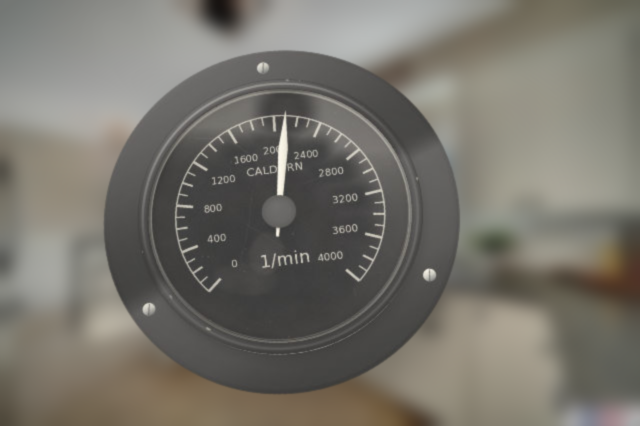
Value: rpm 2100
